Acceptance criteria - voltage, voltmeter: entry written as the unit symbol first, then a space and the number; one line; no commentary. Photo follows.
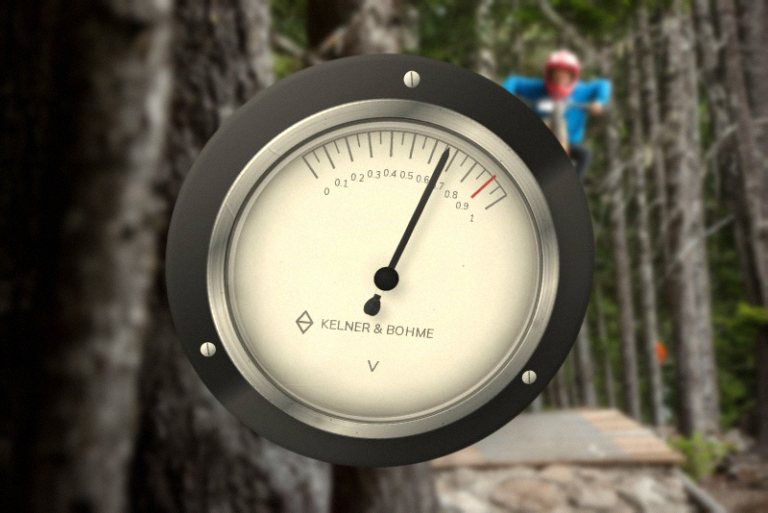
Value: V 0.65
